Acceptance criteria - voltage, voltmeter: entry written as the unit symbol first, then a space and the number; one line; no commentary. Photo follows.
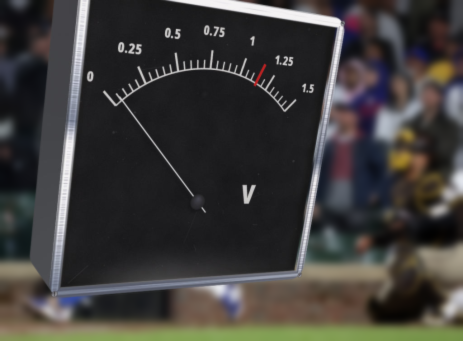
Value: V 0.05
